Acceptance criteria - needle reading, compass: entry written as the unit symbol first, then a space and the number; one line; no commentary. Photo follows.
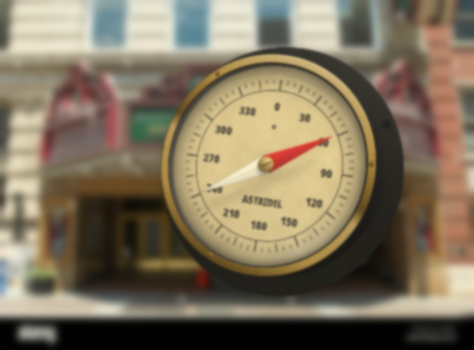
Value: ° 60
